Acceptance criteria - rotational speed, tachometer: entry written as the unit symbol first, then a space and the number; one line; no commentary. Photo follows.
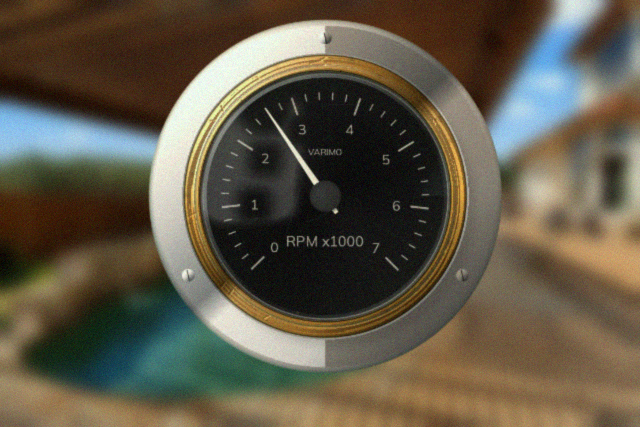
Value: rpm 2600
